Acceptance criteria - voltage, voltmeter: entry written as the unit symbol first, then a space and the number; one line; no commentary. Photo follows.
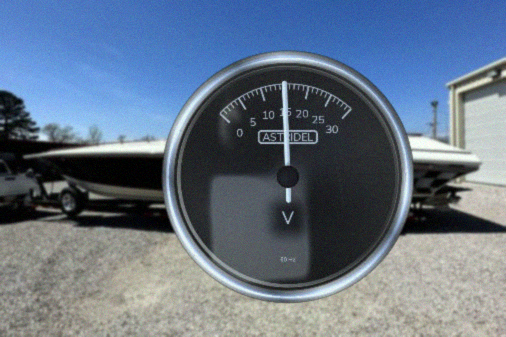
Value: V 15
